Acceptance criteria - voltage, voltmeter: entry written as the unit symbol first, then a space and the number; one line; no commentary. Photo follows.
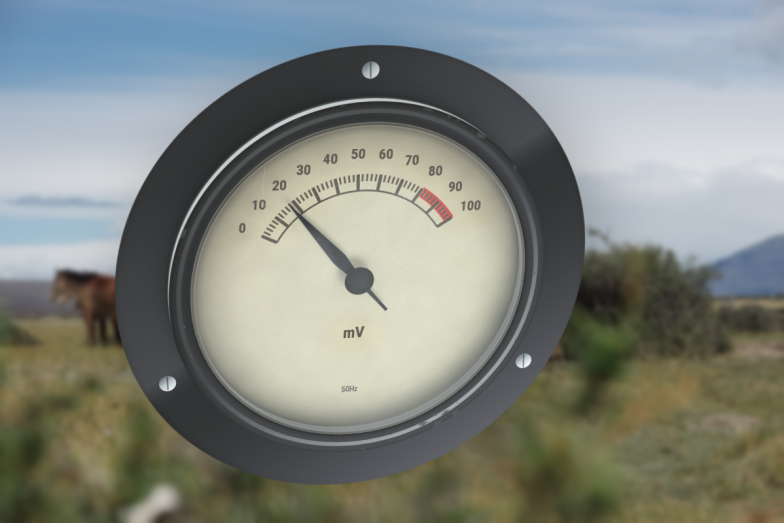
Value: mV 18
